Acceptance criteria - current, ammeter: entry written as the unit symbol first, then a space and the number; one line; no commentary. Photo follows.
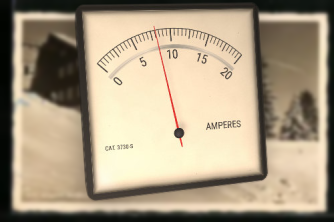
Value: A 8
